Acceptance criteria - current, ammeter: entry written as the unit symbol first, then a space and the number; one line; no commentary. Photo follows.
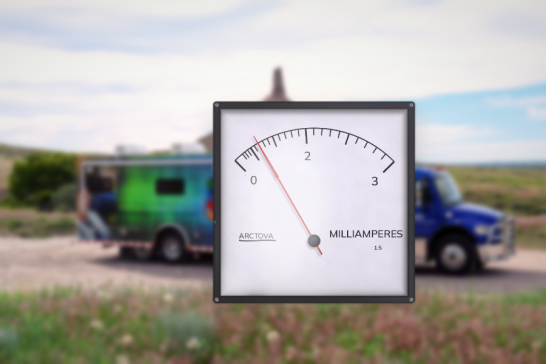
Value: mA 1.2
